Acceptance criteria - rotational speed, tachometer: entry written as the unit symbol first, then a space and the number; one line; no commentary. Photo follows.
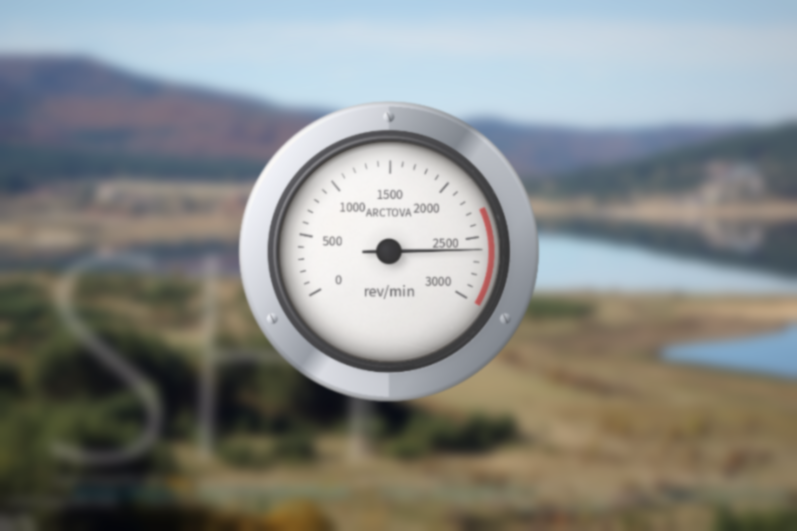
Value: rpm 2600
